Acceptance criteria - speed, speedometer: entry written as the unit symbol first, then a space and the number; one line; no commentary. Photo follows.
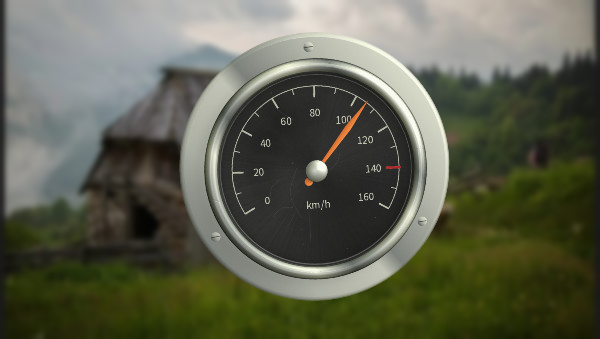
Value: km/h 105
